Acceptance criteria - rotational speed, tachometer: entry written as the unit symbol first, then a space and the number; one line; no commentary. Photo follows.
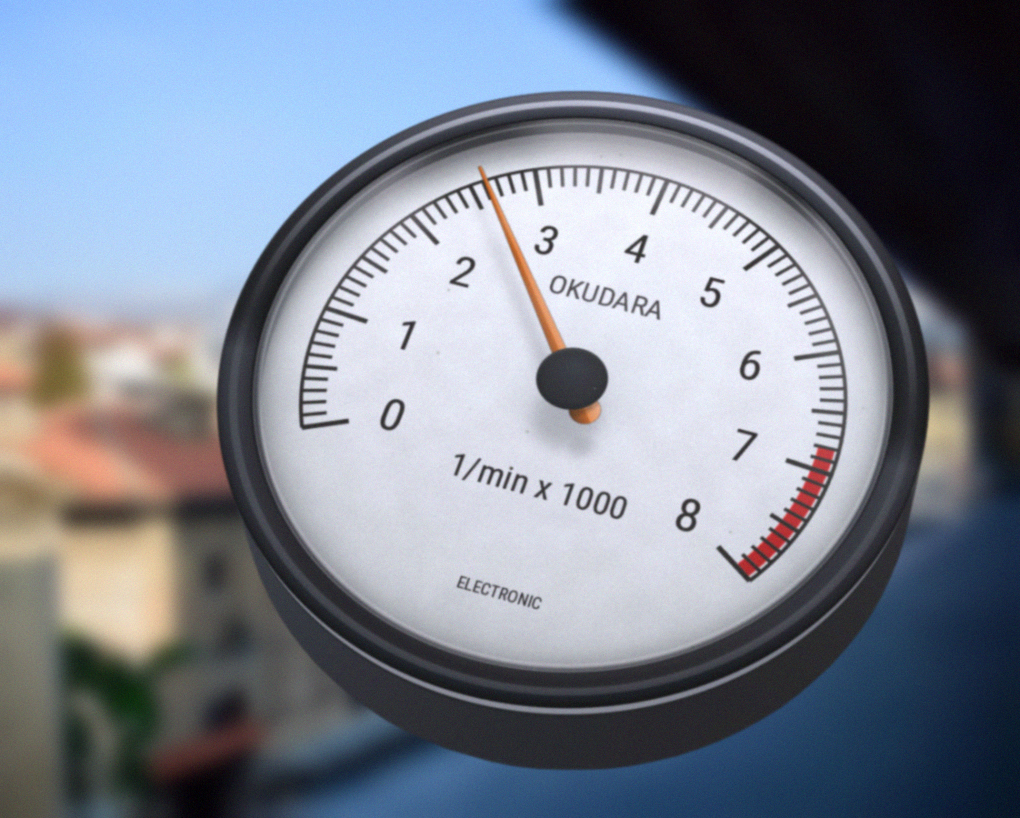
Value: rpm 2600
